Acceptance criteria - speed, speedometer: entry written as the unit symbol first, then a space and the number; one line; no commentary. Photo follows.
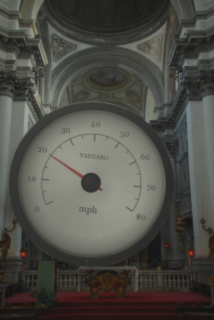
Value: mph 20
